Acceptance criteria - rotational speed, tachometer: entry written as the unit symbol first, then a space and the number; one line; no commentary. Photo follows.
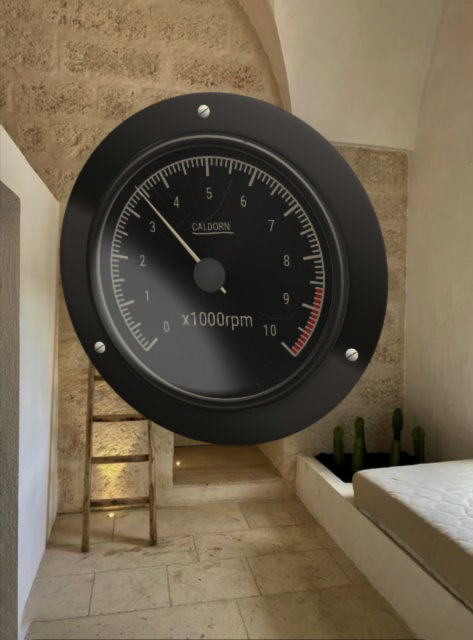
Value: rpm 3500
